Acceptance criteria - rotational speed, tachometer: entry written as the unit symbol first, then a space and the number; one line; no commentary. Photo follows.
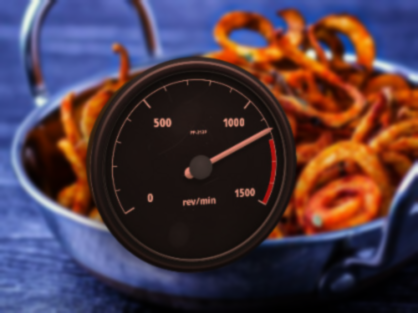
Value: rpm 1150
